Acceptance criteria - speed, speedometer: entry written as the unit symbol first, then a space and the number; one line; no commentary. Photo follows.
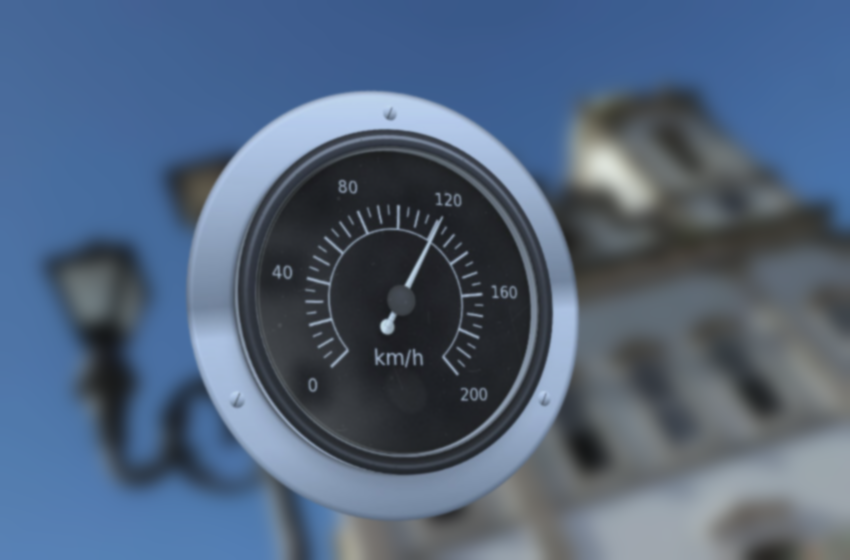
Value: km/h 120
